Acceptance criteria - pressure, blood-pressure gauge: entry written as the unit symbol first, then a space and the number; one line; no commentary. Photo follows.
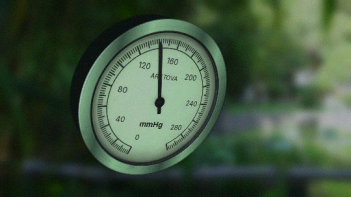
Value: mmHg 140
